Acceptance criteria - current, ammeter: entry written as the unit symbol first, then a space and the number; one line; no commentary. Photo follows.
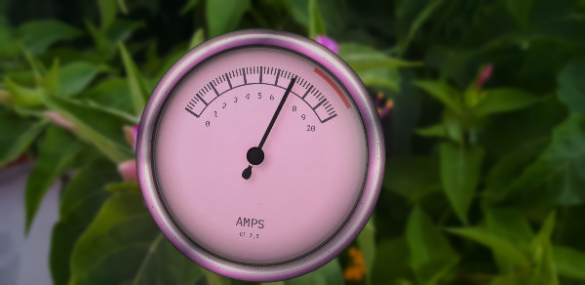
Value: A 7
